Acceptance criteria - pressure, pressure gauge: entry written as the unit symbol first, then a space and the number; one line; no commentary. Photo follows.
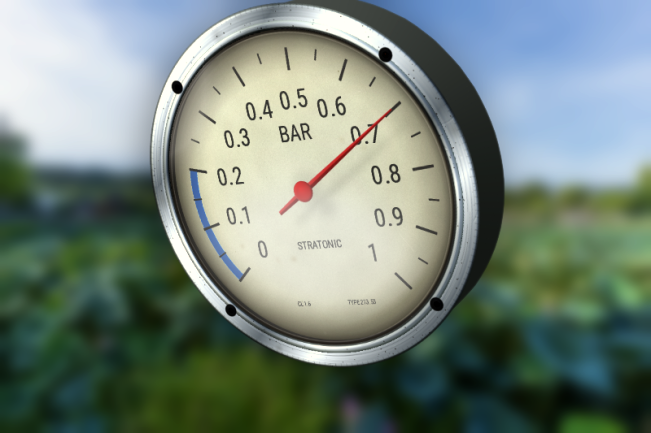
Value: bar 0.7
